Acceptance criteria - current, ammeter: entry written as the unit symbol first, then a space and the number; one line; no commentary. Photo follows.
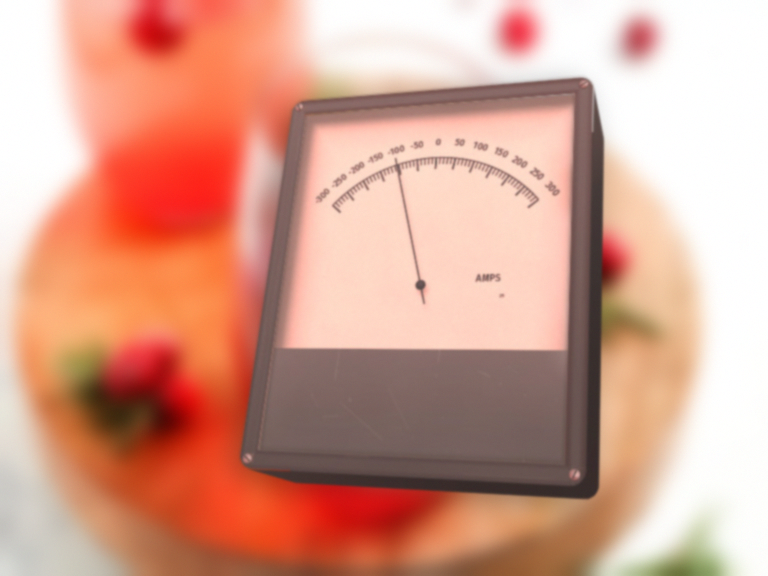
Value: A -100
